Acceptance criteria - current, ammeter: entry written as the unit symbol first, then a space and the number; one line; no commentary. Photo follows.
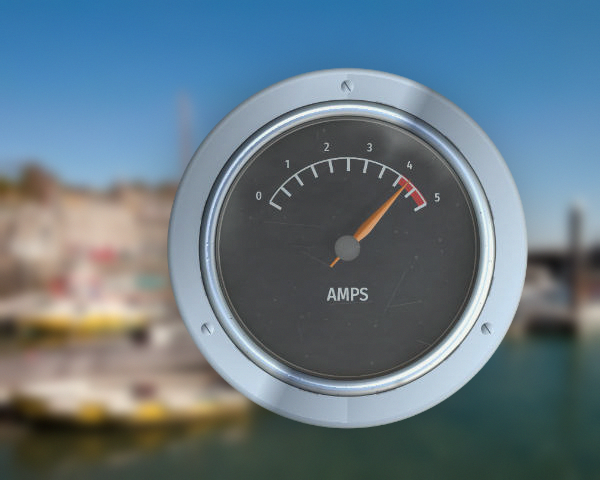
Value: A 4.25
